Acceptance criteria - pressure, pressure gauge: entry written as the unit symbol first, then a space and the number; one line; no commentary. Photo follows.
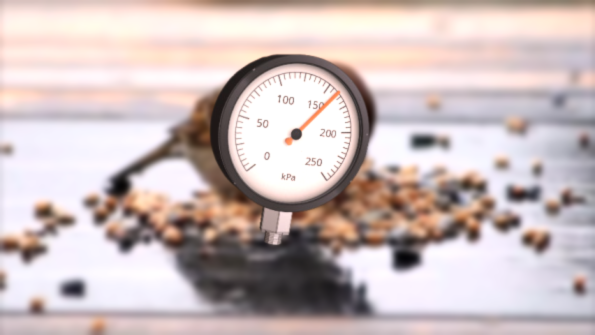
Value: kPa 160
